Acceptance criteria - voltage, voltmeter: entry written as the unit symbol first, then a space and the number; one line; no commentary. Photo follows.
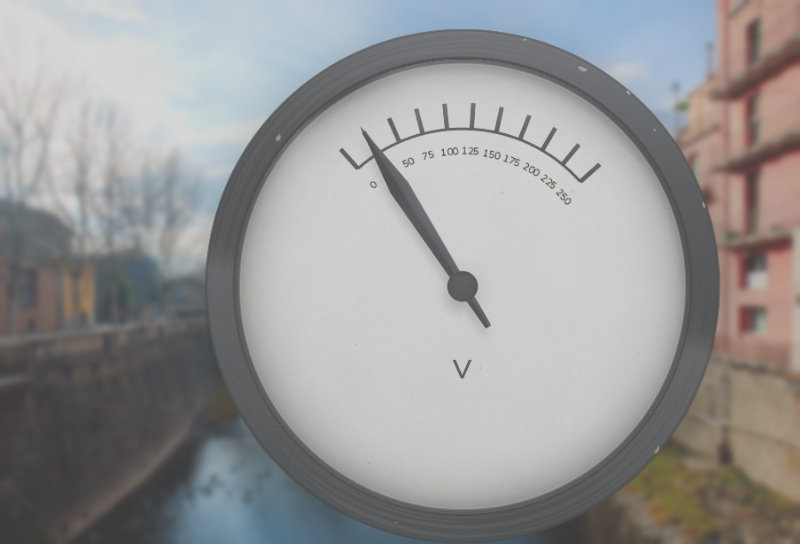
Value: V 25
